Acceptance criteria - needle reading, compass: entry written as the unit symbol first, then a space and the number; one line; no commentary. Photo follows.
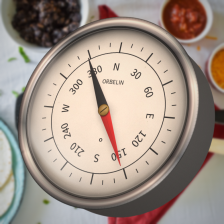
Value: ° 150
